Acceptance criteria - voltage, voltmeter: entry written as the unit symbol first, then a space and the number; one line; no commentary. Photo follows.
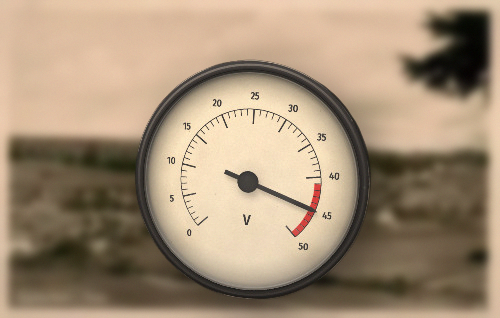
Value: V 45
